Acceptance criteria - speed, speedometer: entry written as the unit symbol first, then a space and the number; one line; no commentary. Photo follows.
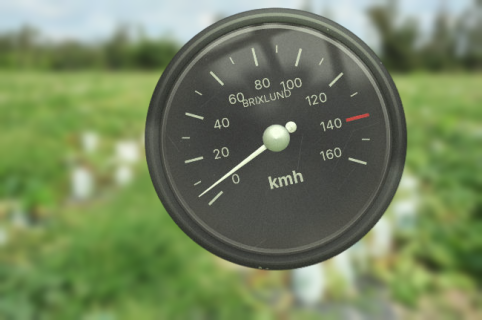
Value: km/h 5
